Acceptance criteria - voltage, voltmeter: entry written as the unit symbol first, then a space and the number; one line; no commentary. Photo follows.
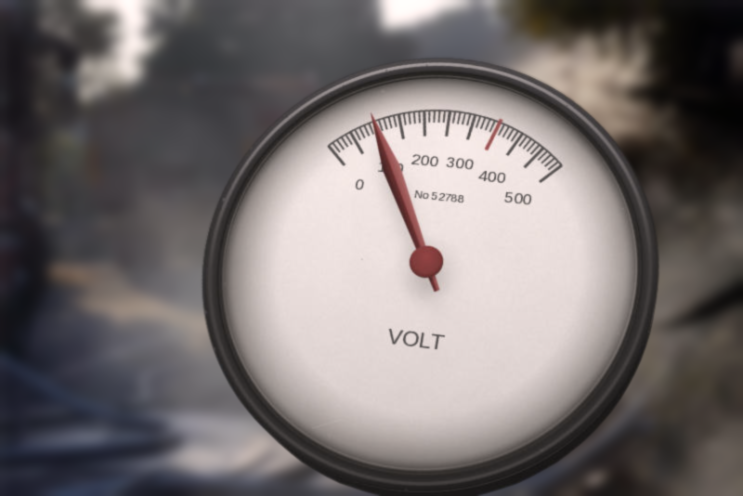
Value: V 100
